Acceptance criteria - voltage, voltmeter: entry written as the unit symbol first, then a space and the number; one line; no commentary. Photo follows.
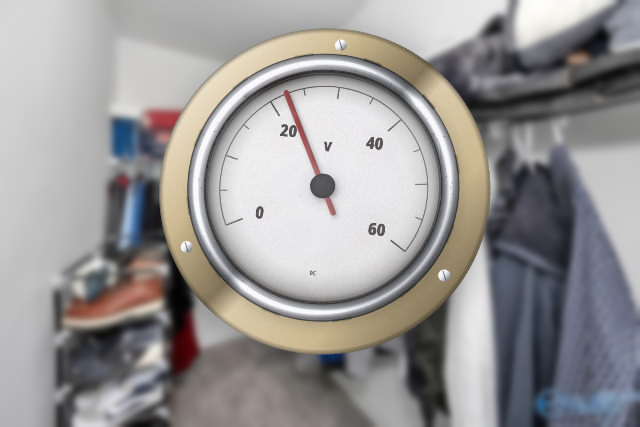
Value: V 22.5
